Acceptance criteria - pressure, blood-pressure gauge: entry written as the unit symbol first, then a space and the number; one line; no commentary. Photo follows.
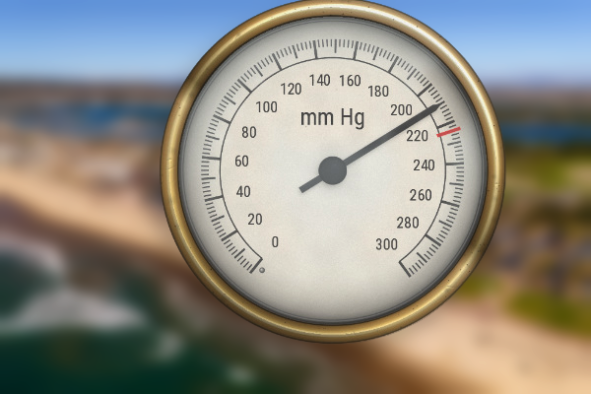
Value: mmHg 210
